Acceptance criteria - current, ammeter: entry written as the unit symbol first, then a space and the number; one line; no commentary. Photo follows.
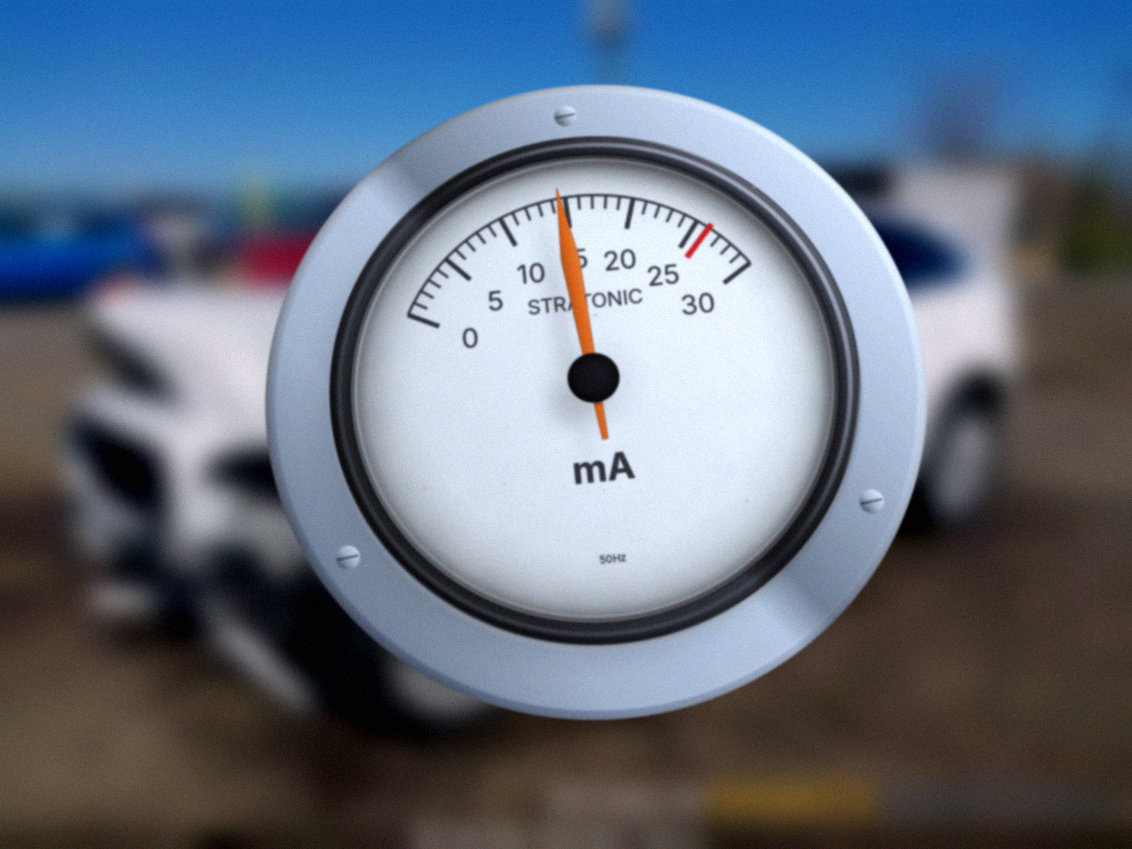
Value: mA 14.5
